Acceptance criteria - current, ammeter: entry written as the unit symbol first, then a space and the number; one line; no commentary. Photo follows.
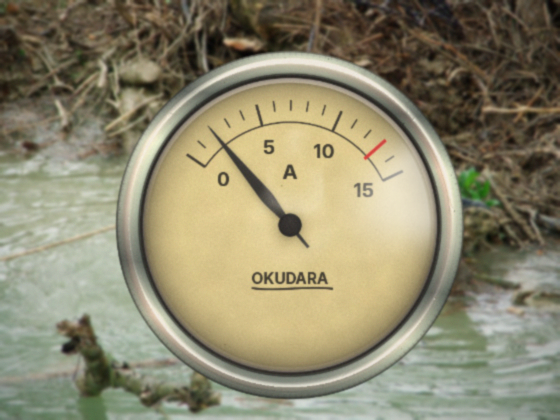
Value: A 2
